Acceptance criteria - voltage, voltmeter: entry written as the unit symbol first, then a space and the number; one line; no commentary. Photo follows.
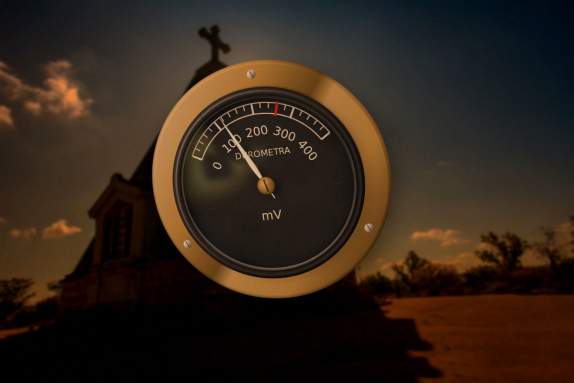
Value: mV 120
